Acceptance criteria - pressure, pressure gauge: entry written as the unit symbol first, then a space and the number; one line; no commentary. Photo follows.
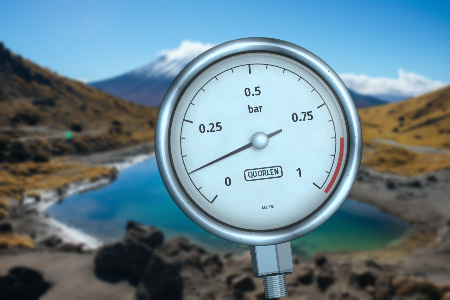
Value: bar 0.1
